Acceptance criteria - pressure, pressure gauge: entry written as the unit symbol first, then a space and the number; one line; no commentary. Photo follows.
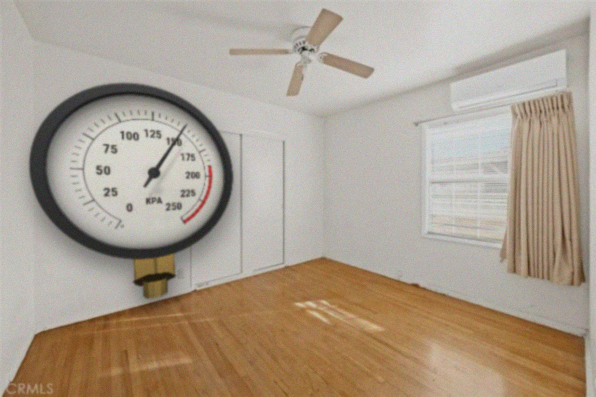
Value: kPa 150
